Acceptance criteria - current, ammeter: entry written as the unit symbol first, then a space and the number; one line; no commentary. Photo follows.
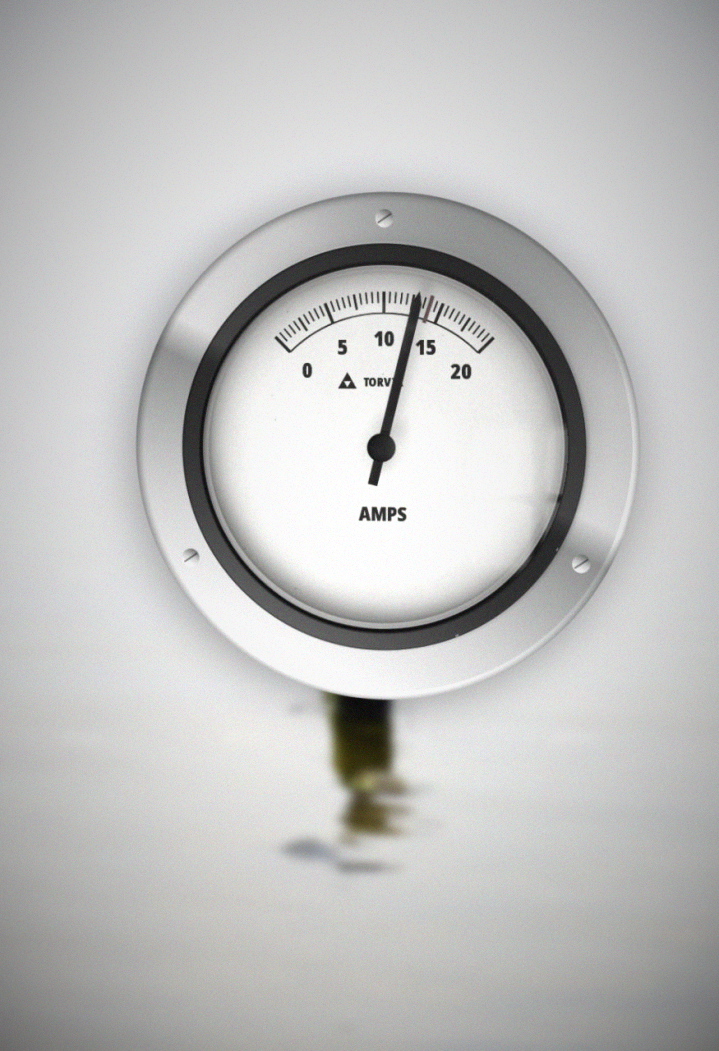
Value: A 13
